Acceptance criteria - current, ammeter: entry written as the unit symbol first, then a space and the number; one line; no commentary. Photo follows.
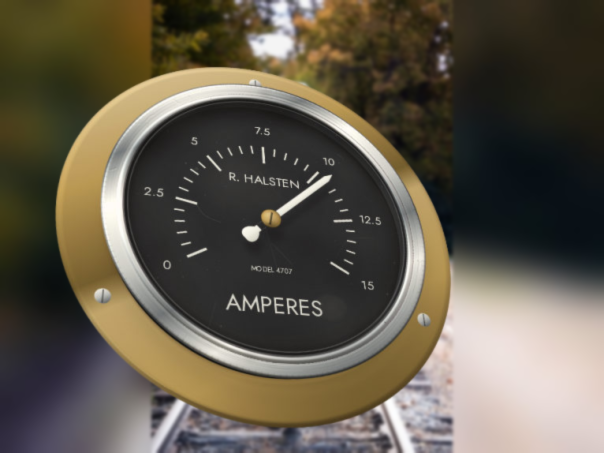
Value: A 10.5
